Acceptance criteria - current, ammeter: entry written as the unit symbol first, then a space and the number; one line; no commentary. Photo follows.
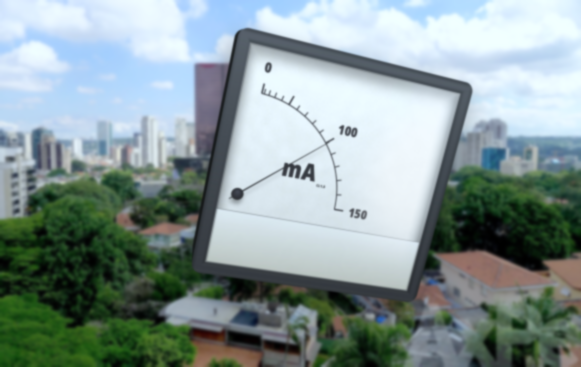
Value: mA 100
